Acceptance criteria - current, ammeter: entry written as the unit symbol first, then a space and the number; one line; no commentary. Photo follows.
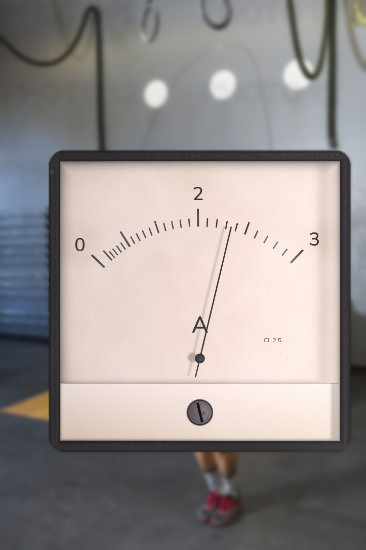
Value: A 2.35
